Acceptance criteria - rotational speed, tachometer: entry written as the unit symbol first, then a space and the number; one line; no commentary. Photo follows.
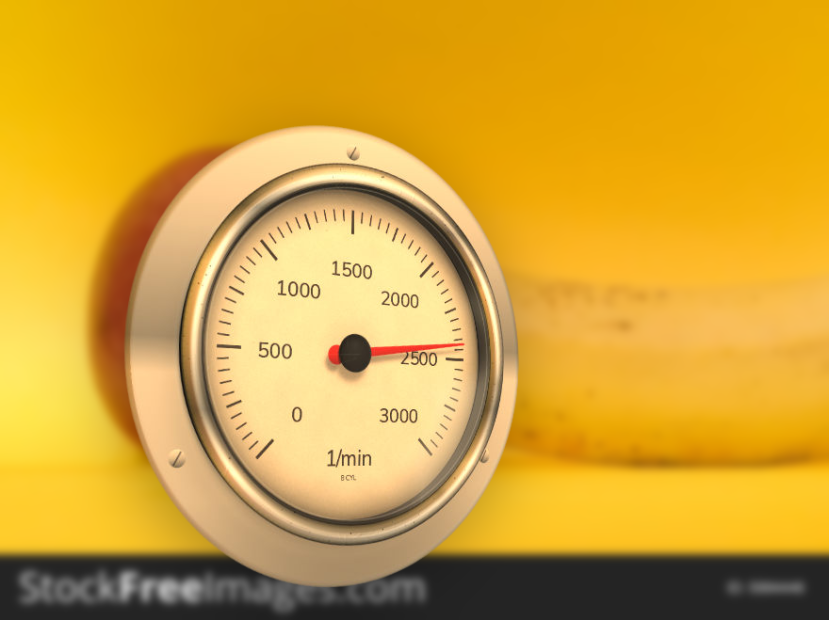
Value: rpm 2425
